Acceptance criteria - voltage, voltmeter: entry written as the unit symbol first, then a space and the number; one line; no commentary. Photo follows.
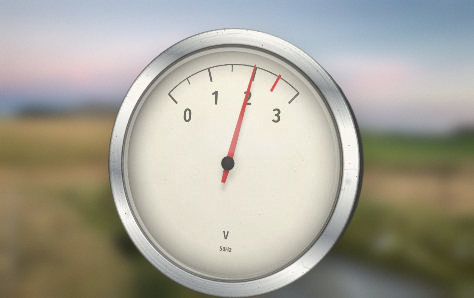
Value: V 2
